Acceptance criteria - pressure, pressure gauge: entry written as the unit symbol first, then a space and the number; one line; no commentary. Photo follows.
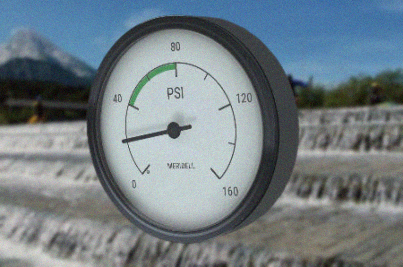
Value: psi 20
